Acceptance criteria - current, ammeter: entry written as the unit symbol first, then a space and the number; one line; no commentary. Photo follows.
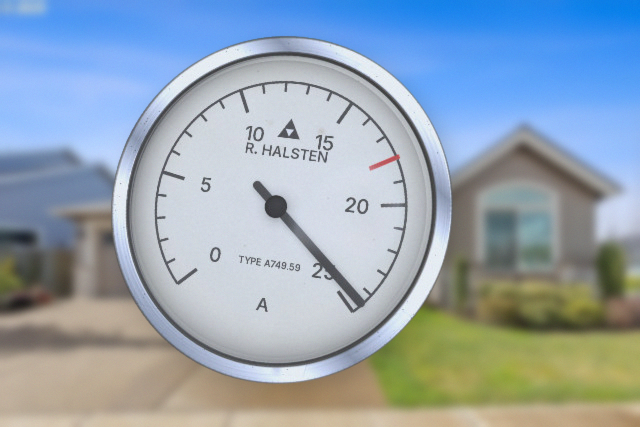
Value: A 24.5
